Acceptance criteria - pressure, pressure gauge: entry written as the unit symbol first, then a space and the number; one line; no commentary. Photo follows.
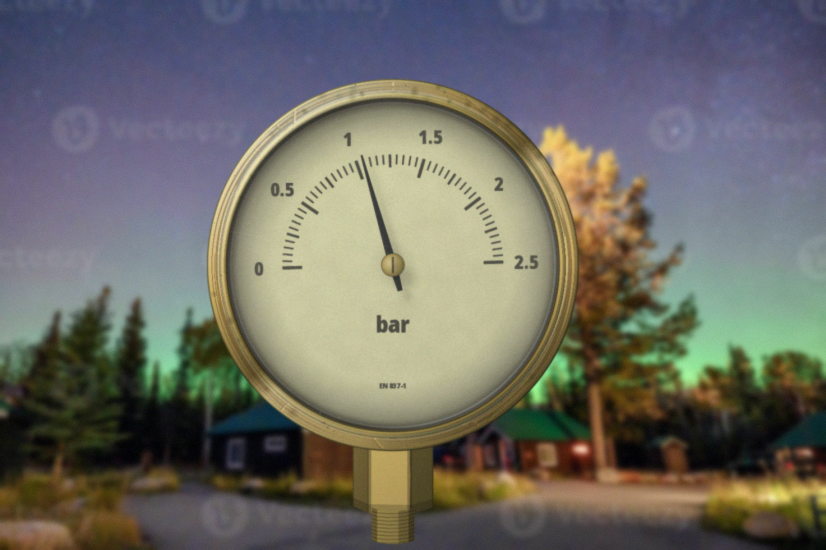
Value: bar 1.05
